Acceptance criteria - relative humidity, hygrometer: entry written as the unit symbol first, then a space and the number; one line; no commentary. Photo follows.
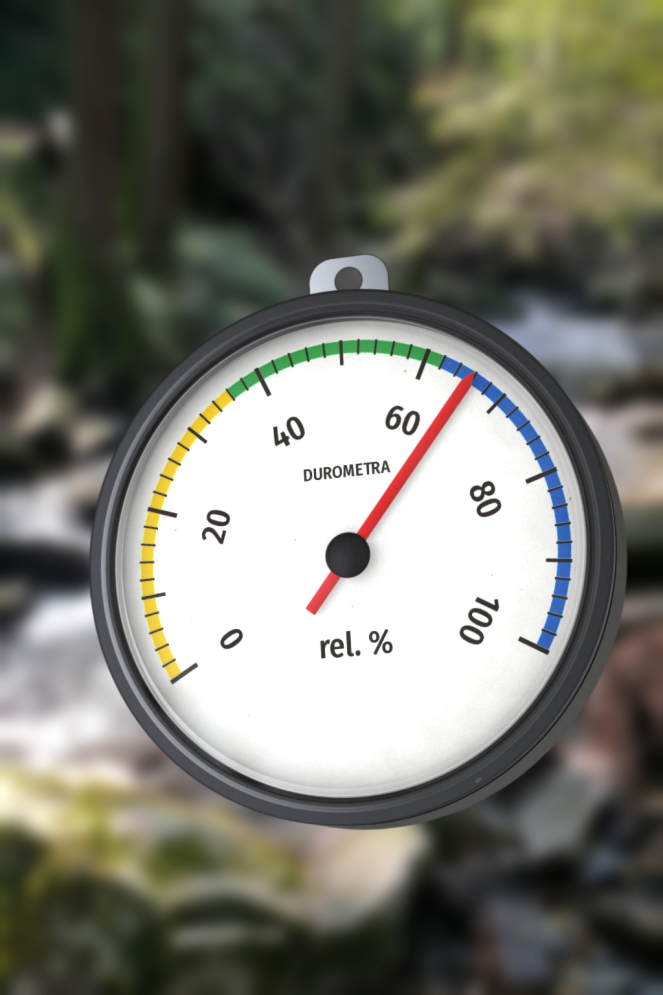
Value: % 66
